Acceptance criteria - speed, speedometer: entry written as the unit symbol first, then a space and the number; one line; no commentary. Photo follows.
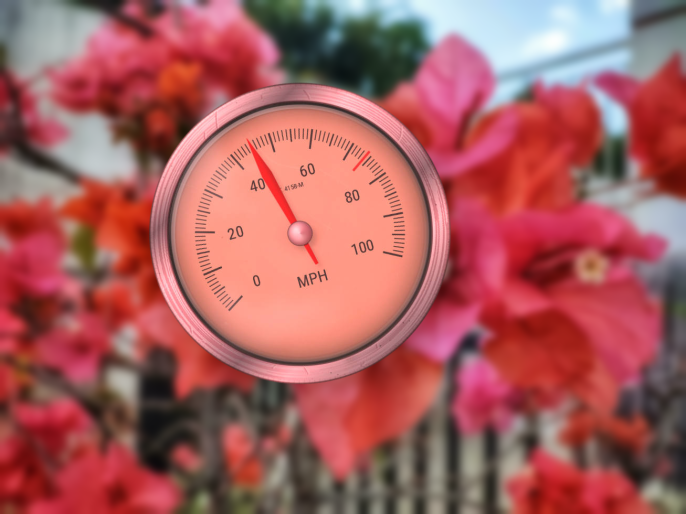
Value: mph 45
